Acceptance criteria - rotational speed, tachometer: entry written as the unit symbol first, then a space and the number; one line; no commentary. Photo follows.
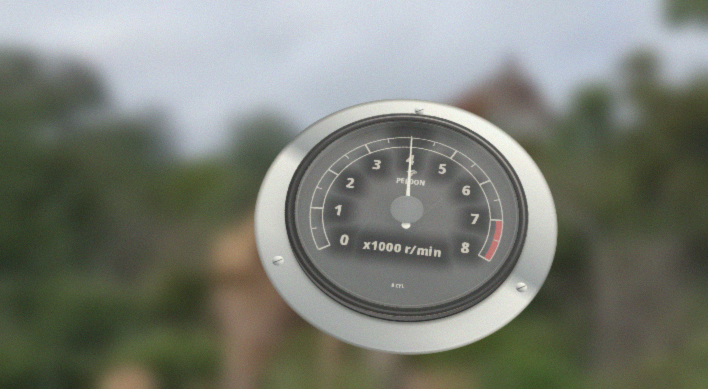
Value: rpm 4000
